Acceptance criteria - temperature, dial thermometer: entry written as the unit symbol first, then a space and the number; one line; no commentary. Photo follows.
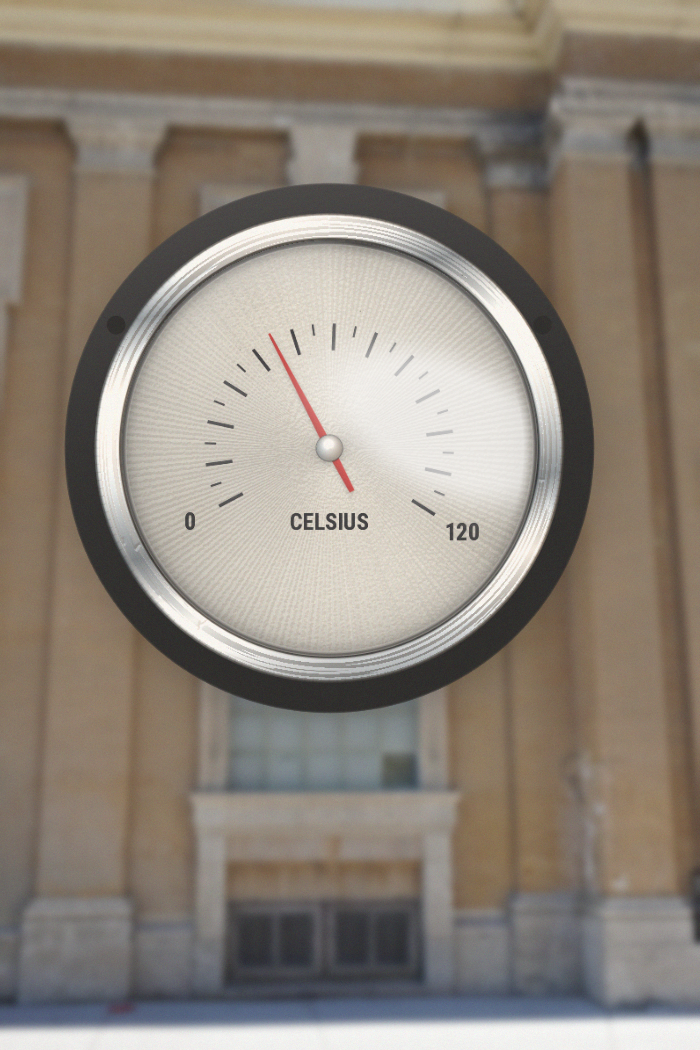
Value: °C 45
